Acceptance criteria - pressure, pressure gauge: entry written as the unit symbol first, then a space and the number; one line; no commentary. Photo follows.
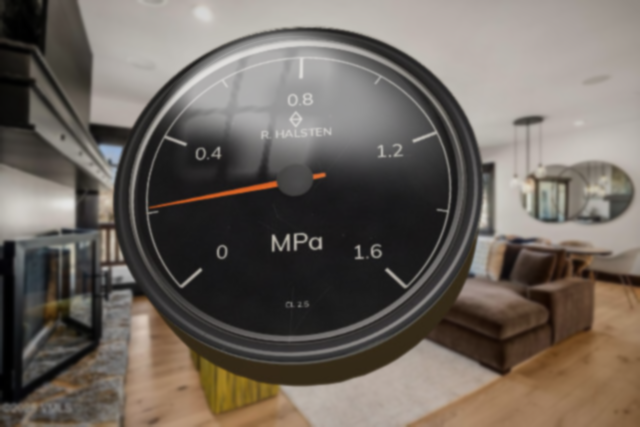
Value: MPa 0.2
